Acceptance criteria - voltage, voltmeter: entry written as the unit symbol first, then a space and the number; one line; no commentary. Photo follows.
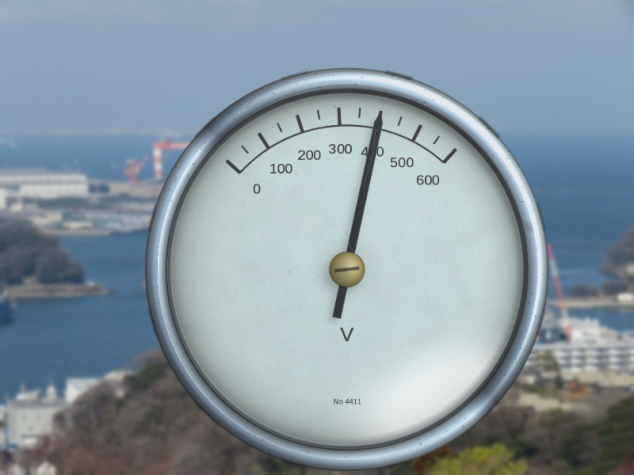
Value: V 400
